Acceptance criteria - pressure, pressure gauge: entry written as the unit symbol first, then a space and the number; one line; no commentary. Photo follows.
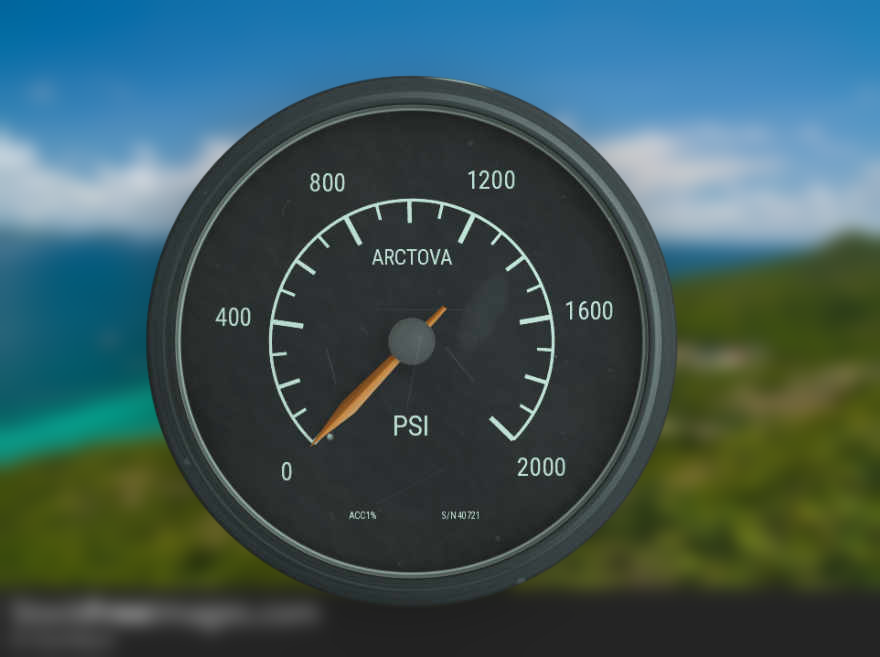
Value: psi 0
